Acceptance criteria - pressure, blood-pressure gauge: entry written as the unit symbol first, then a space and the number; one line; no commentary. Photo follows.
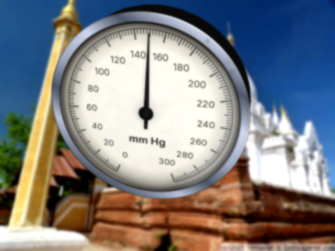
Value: mmHg 150
